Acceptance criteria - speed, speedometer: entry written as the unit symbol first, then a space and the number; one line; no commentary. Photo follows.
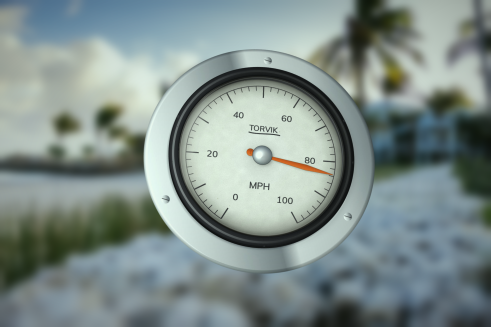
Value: mph 84
